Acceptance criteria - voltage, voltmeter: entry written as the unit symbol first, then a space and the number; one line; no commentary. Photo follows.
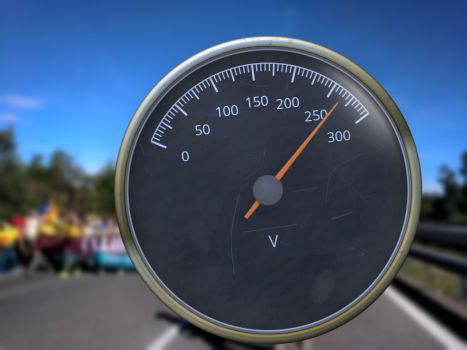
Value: V 265
